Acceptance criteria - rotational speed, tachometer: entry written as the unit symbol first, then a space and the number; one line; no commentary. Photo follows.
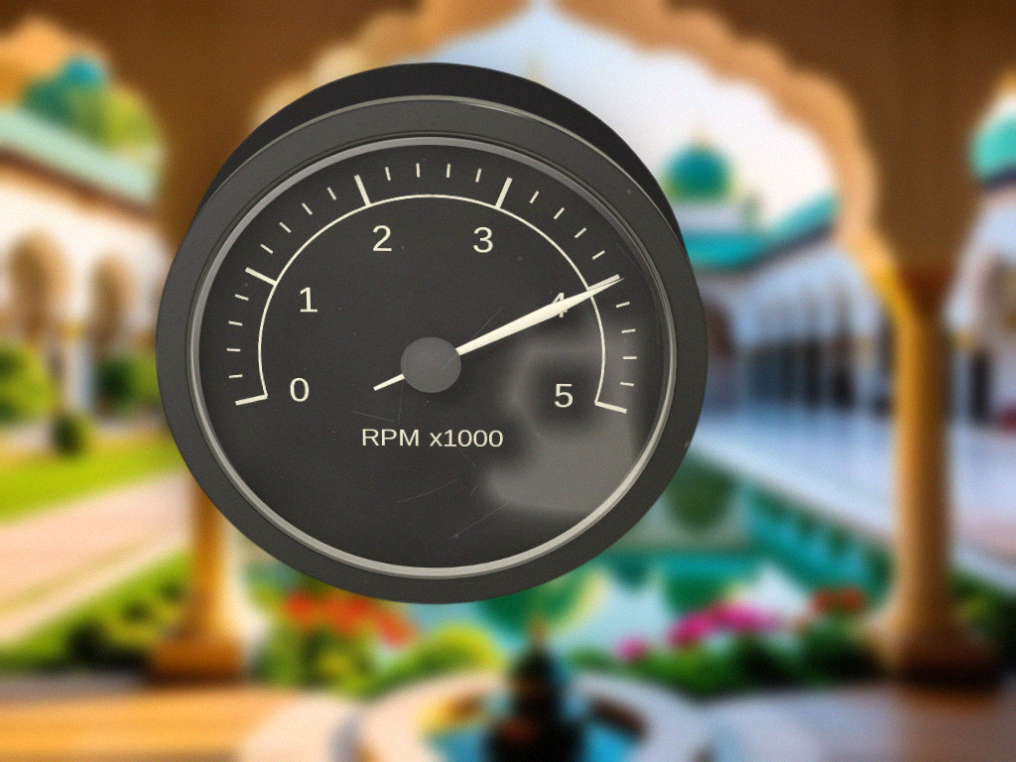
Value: rpm 4000
